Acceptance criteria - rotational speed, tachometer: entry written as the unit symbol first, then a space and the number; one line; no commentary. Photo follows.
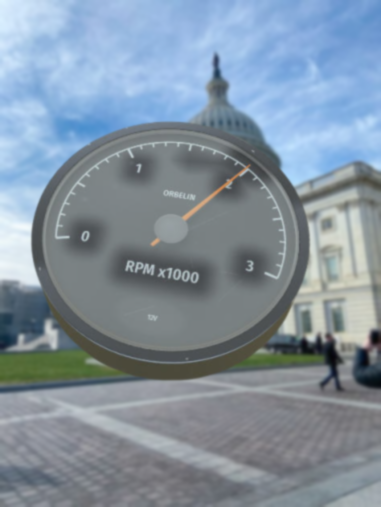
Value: rpm 2000
